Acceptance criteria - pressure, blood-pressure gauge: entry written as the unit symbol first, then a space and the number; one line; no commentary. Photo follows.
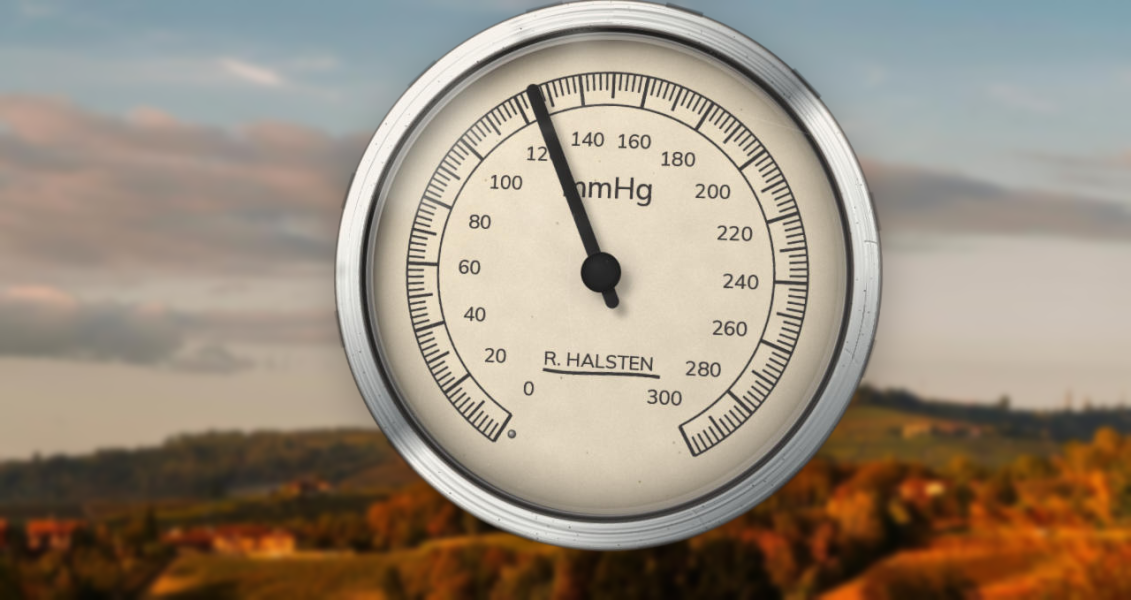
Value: mmHg 126
